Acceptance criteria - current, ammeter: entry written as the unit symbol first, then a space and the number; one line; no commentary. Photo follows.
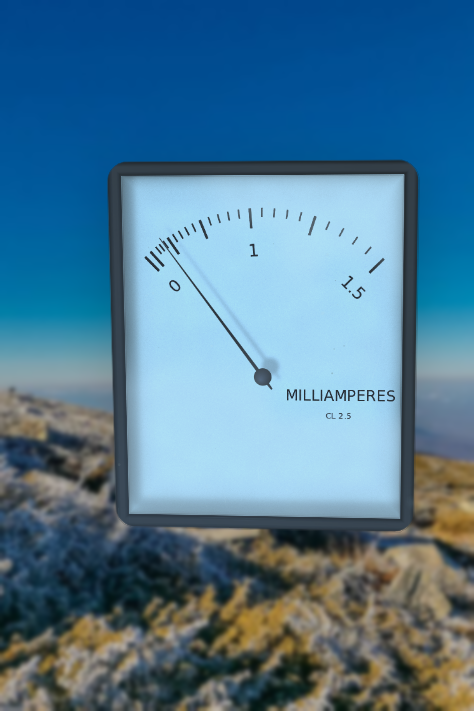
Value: mA 0.45
